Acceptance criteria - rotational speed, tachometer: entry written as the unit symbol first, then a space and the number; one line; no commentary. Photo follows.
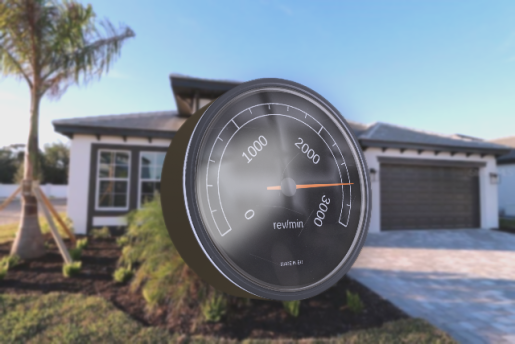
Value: rpm 2600
